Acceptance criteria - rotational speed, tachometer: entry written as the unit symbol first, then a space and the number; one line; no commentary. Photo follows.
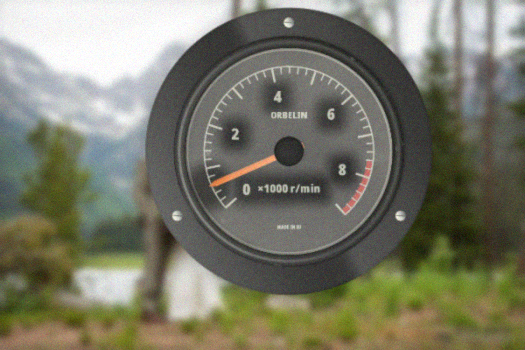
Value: rpm 600
